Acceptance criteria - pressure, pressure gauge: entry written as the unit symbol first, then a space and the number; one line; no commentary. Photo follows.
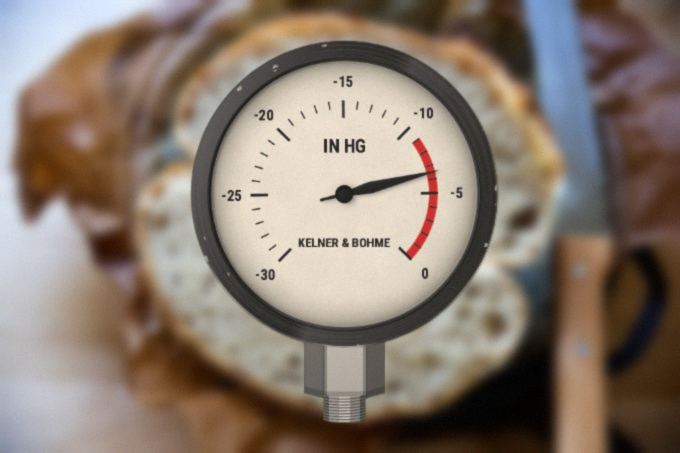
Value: inHg -6.5
